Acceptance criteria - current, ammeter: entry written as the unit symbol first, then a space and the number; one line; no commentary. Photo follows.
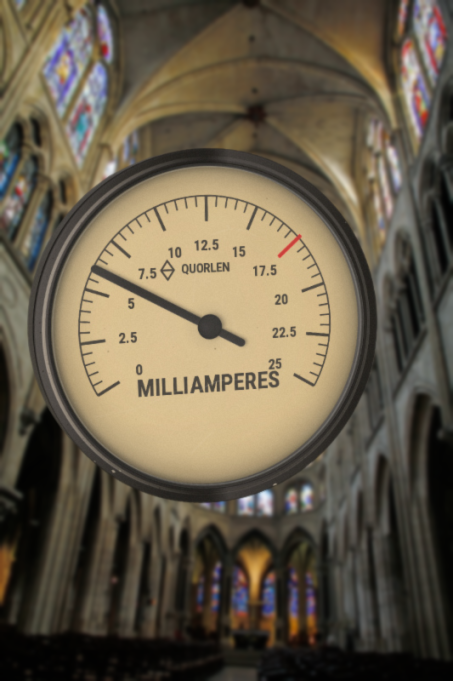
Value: mA 6
